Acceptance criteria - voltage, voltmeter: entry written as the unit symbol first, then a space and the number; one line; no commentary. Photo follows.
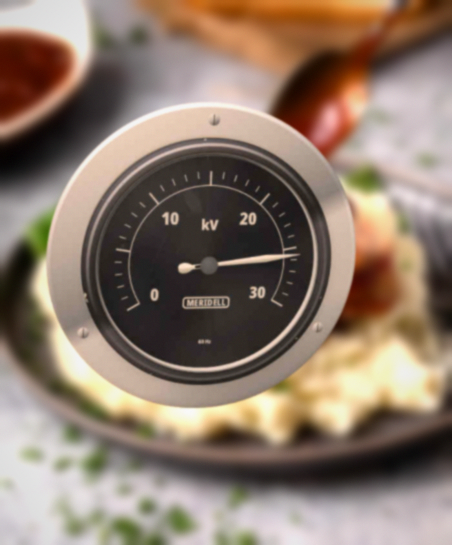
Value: kV 25.5
